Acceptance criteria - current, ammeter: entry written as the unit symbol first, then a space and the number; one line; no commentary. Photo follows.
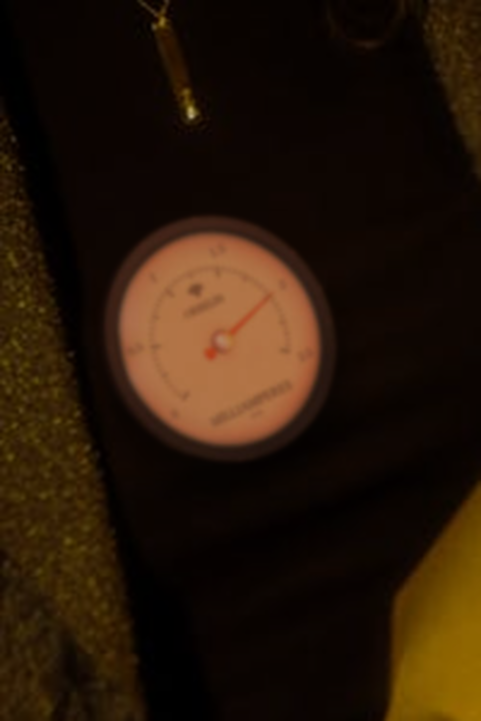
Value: mA 2
